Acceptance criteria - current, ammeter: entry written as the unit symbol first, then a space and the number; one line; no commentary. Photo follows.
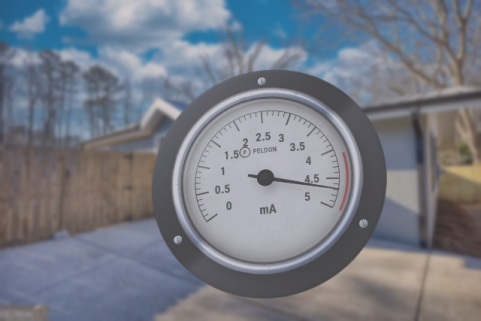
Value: mA 4.7
